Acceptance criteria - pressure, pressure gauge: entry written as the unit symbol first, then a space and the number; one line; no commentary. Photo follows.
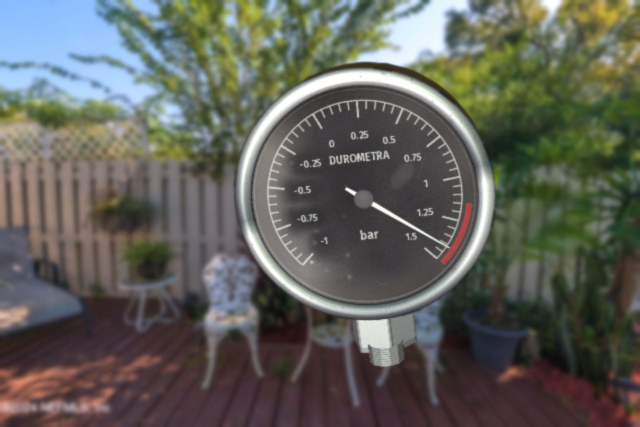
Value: bar 1.4
